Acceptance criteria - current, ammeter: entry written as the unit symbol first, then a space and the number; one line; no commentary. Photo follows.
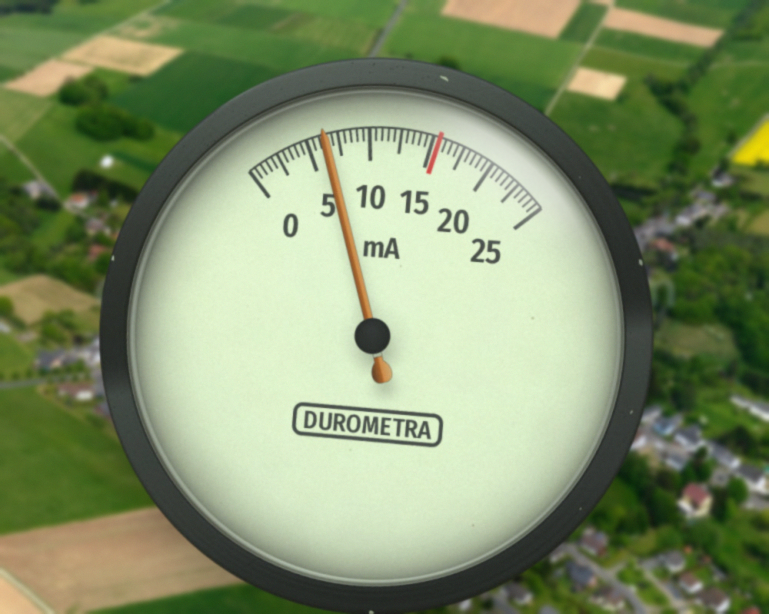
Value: mA 6.5
